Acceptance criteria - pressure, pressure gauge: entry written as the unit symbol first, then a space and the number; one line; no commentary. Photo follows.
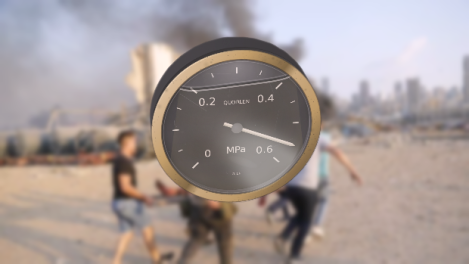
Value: MPa 0.55
